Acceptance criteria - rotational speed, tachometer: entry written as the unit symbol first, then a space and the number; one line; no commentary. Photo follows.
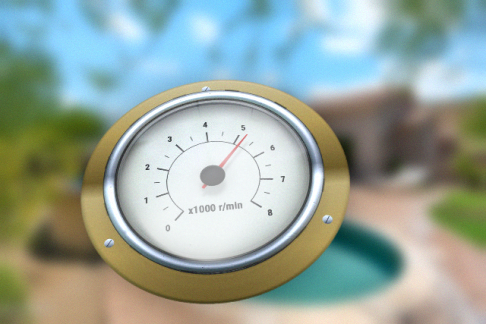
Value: rpm 5250
